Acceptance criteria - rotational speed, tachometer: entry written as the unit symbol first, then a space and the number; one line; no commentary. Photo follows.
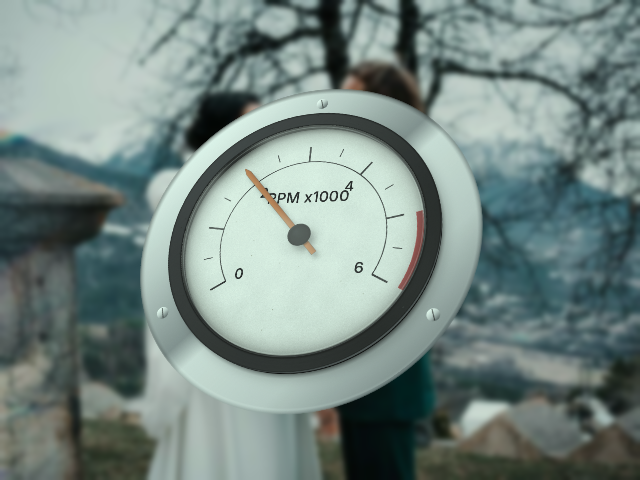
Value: rpm 2000
